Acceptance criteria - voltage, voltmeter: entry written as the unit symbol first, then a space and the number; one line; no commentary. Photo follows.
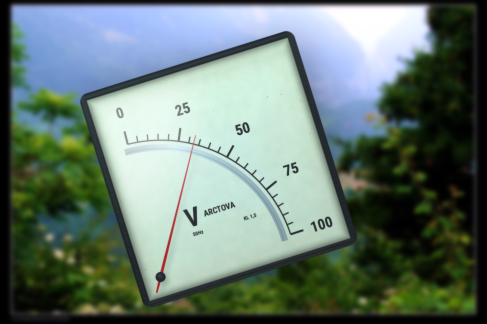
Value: V 32.5
